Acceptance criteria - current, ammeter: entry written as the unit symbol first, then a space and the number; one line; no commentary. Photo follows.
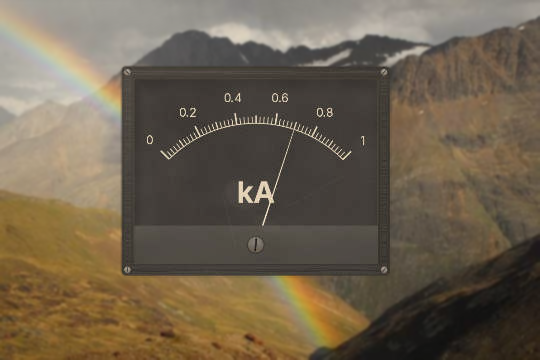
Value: kA 0.7
